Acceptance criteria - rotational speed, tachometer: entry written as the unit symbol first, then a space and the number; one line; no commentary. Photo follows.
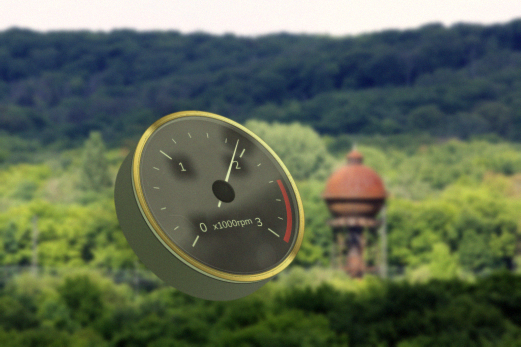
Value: rpm 1900
